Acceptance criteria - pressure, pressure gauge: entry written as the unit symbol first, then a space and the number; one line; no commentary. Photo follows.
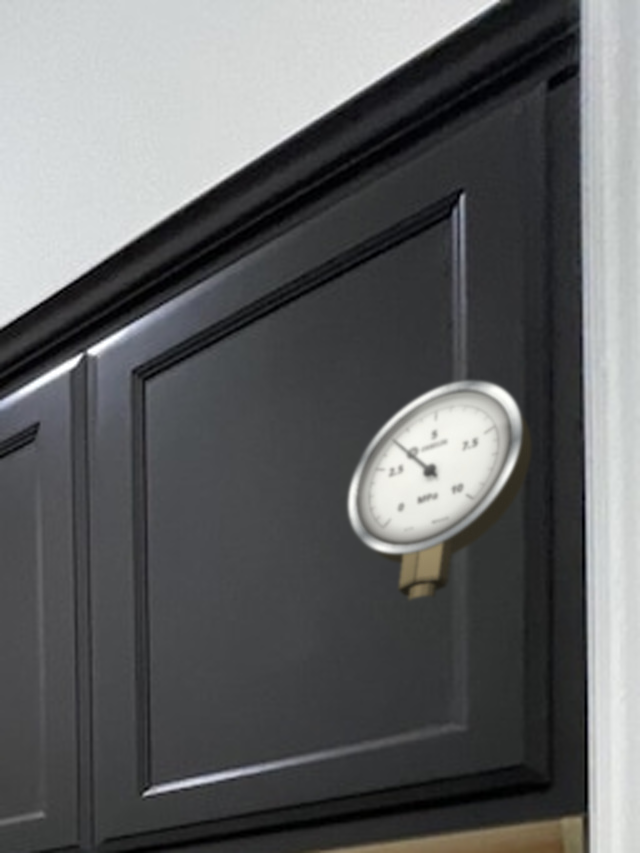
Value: MPa 3.5
